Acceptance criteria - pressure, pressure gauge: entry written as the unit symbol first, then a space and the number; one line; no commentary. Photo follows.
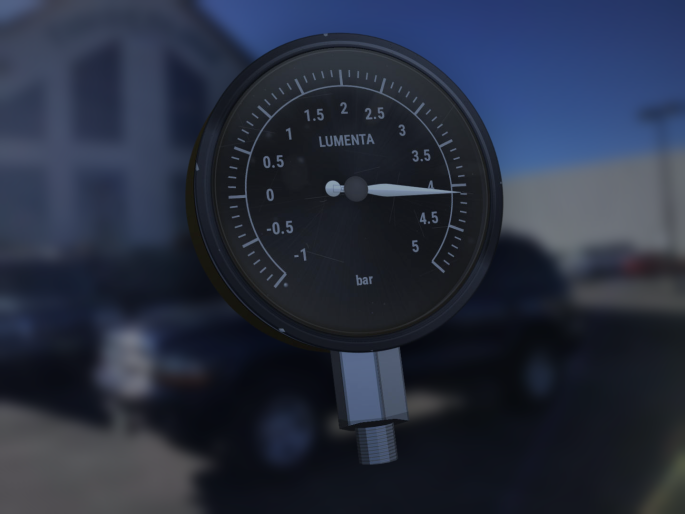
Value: bar 4.1
